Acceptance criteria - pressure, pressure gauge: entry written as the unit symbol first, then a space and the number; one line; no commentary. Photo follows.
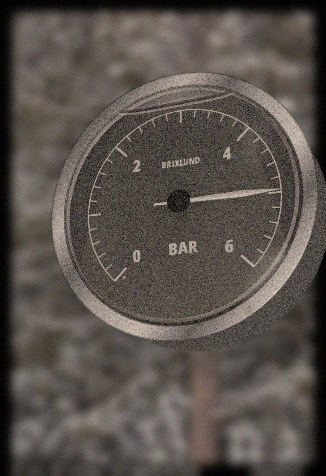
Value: bar 5
